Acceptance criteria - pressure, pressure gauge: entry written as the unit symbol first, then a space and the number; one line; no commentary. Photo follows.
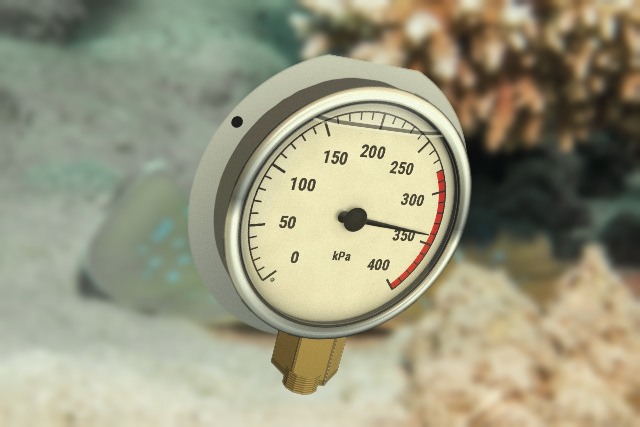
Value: kPa 340
